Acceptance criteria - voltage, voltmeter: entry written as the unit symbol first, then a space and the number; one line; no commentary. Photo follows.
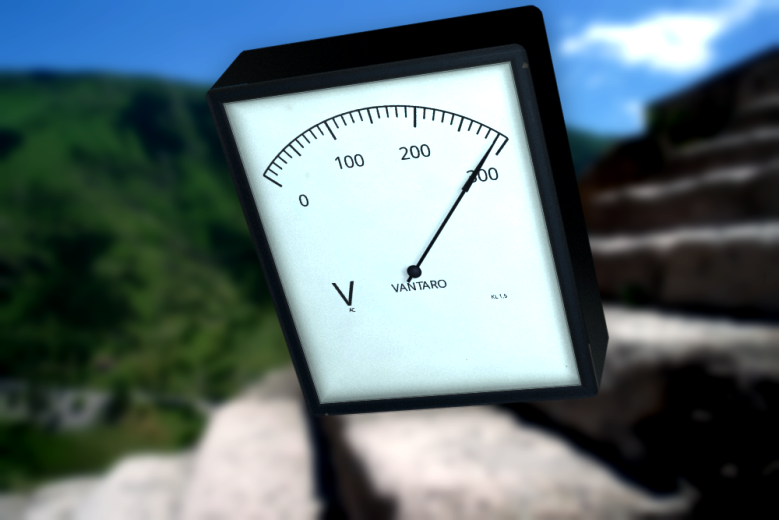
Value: V 290
